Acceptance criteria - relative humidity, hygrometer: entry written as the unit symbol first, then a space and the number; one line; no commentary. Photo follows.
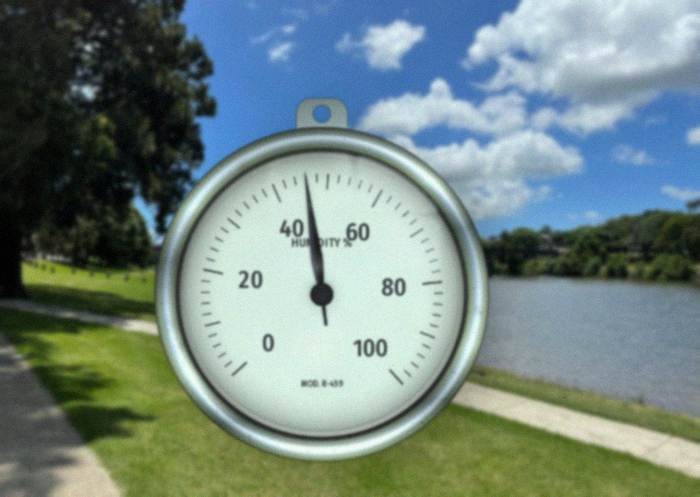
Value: % 46
